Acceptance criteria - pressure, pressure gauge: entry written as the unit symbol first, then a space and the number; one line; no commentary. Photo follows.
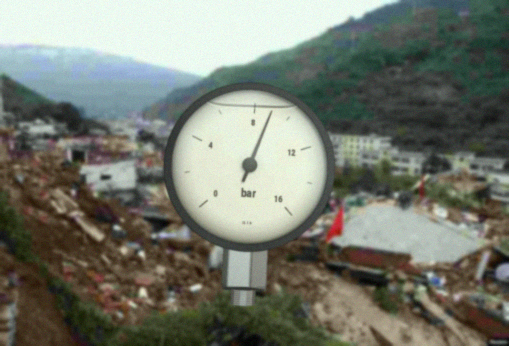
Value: bar 9
